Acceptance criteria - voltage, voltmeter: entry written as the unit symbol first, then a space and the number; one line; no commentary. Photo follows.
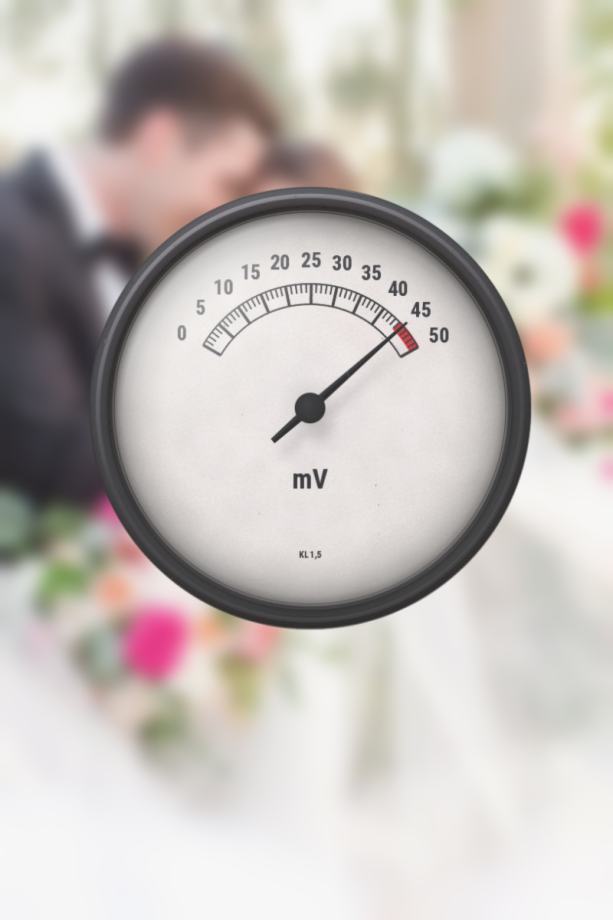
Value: mV 45
